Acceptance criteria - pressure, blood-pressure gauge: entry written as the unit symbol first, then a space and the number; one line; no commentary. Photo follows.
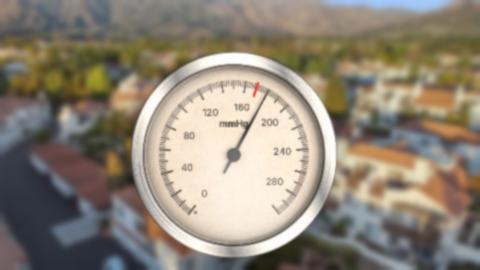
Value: mmHg 180
